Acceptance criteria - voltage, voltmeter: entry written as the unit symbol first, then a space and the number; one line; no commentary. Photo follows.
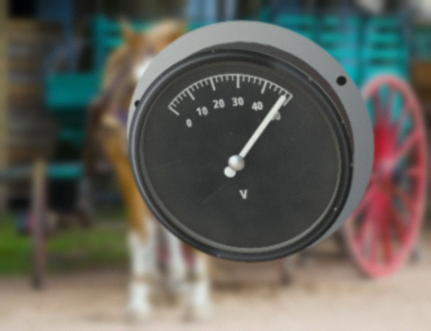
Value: V 48
